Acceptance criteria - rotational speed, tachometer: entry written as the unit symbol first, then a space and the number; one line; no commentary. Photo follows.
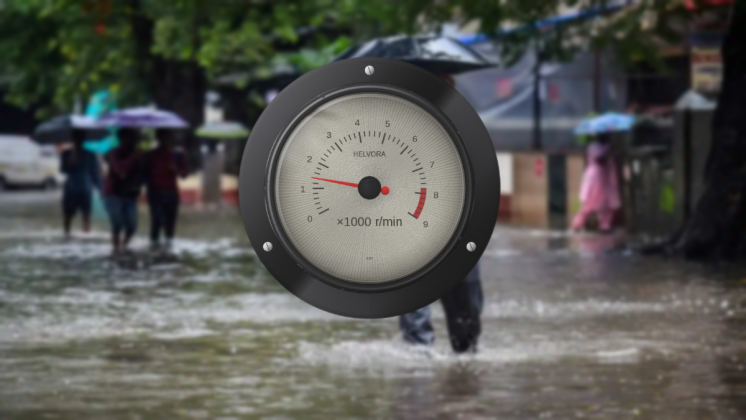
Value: rpm 1400
